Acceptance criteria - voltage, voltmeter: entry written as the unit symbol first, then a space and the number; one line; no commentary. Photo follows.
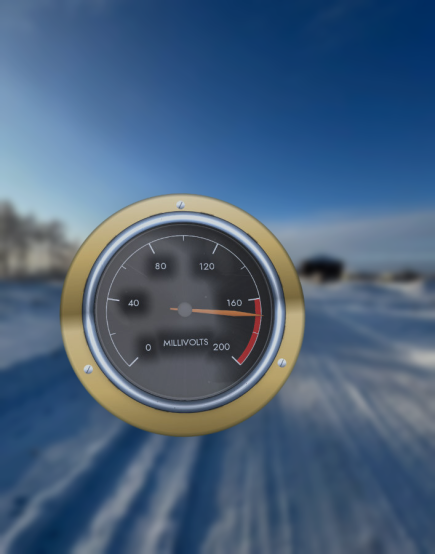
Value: mV 170
